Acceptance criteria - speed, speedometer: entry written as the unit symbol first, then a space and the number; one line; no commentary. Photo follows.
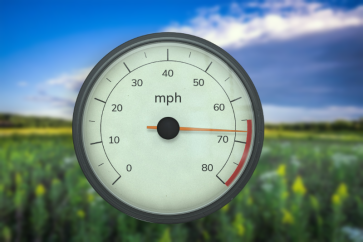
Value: mph 67.5
